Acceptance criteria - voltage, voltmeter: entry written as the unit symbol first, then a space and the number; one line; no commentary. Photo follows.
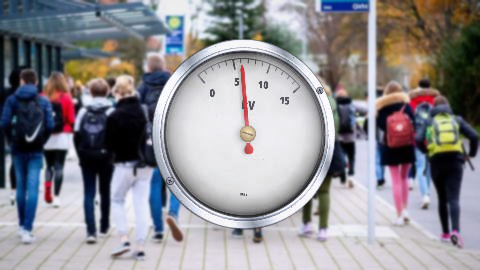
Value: kV 6
